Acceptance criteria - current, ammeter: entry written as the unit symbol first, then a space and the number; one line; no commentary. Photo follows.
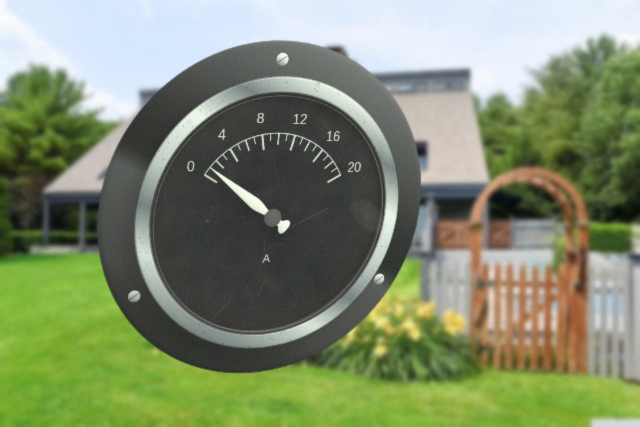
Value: A 1
